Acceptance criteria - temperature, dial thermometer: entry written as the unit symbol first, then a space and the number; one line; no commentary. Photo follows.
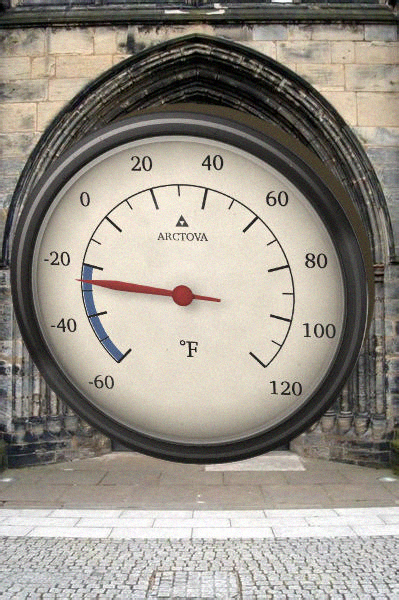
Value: °F -25
